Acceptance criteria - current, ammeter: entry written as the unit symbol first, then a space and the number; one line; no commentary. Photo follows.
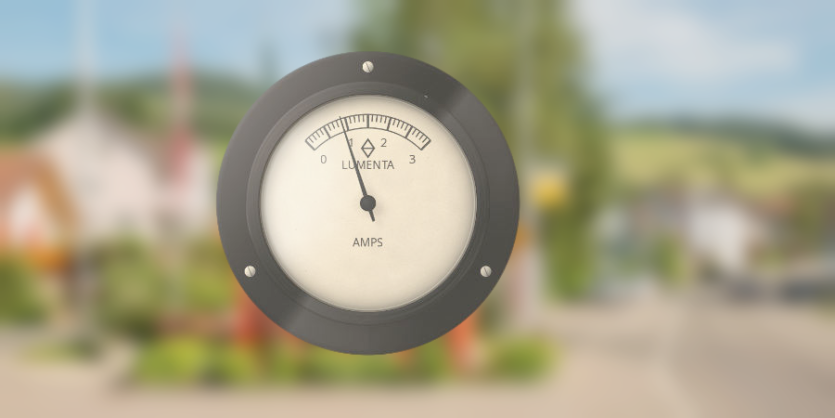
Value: A 0.9
